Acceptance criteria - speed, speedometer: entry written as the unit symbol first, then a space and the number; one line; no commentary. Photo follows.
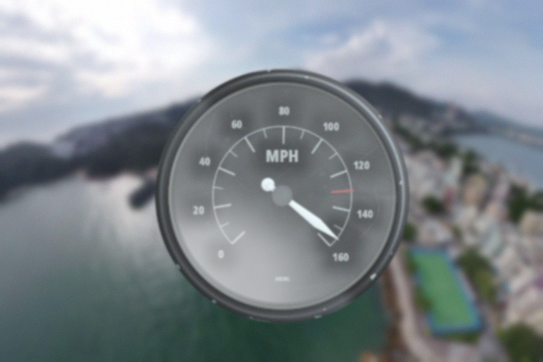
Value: mph 155
